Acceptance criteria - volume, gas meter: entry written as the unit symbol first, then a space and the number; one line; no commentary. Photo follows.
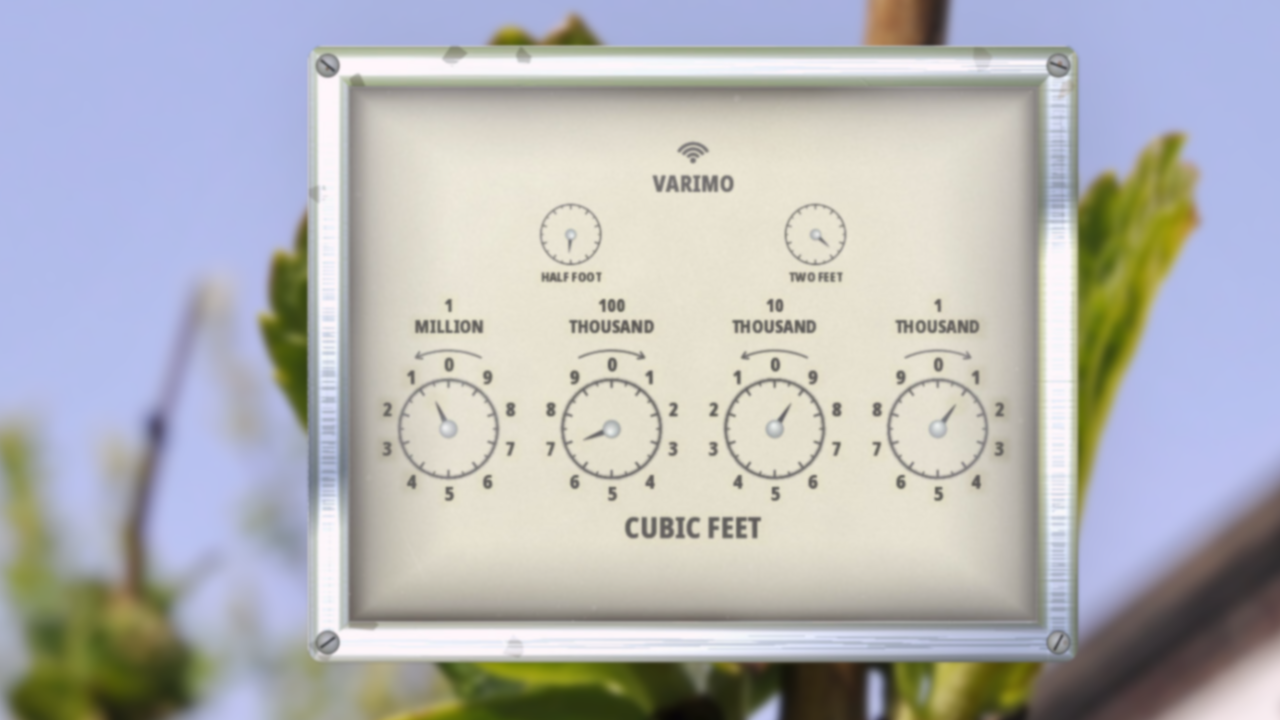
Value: ft³ 69100
